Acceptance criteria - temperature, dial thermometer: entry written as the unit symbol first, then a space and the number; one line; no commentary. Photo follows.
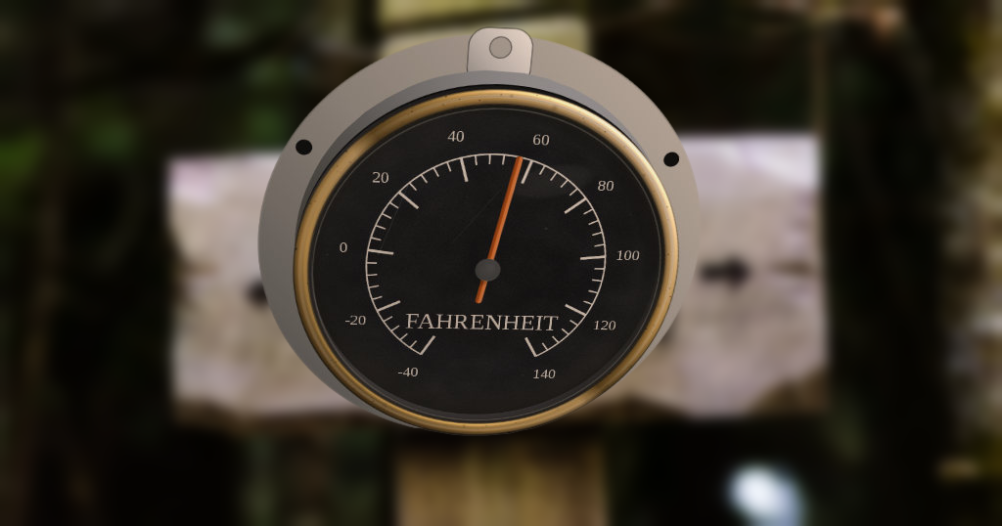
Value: °F 56
